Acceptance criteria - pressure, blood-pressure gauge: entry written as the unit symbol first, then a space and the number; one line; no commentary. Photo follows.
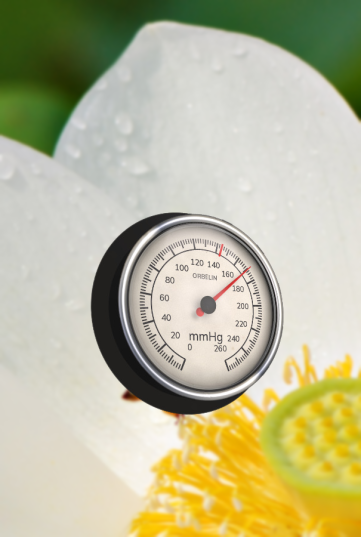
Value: mmHg 170
